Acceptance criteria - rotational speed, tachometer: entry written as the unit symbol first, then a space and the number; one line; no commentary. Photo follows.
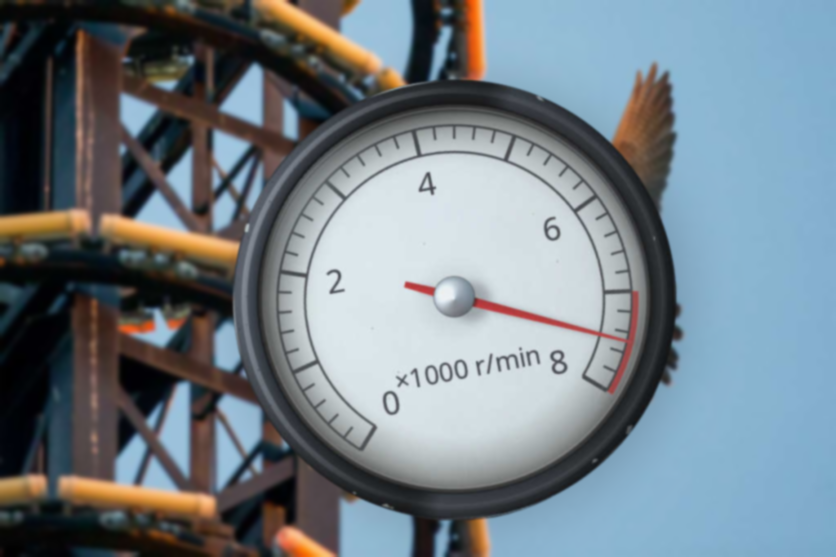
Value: rpm 7500
